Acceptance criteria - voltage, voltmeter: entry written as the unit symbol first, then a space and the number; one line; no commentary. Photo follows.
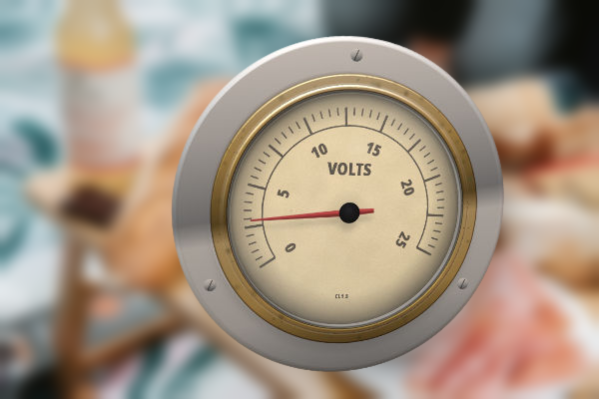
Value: V 3
